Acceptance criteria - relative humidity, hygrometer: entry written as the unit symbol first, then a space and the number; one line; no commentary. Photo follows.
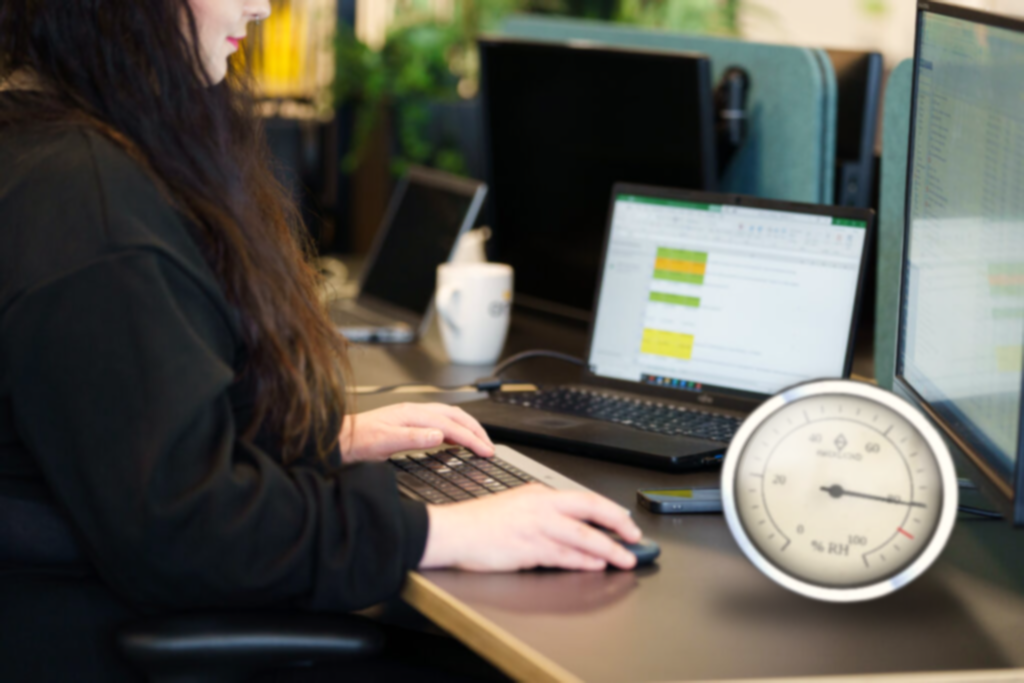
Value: % 80
